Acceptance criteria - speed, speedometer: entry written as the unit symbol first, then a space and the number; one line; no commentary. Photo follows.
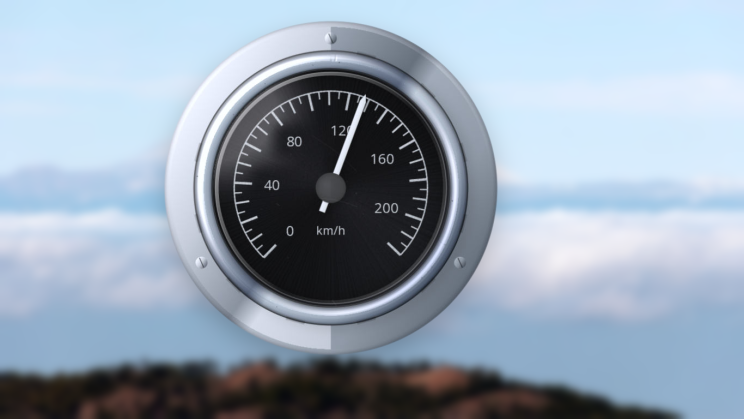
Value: km/h 127.5
